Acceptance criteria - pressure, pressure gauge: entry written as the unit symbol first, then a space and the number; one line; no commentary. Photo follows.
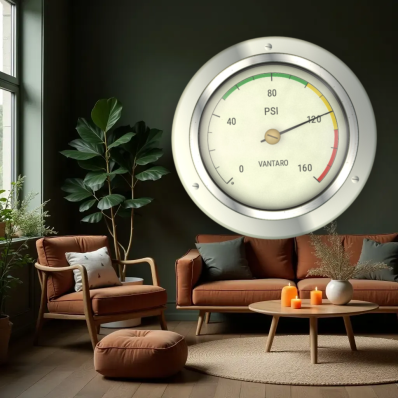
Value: psi 120
